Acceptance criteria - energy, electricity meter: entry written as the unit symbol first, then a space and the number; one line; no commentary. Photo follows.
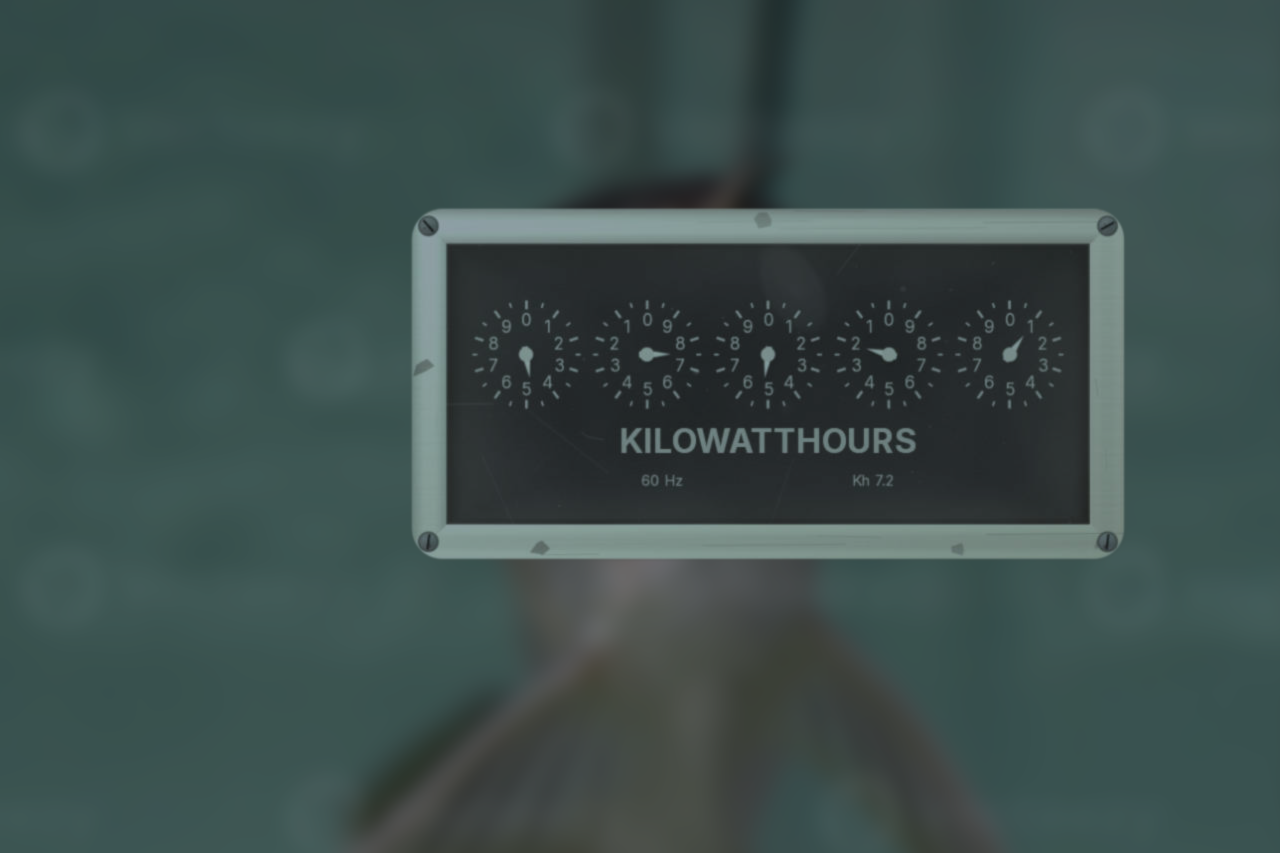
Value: kWh 47521
